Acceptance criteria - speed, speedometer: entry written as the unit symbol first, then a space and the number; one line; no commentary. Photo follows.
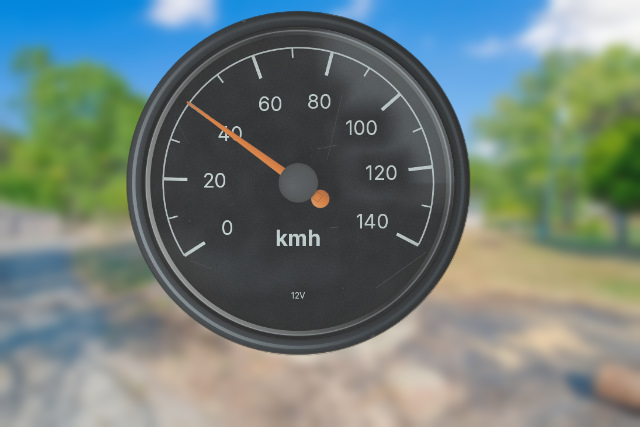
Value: km/h 40
